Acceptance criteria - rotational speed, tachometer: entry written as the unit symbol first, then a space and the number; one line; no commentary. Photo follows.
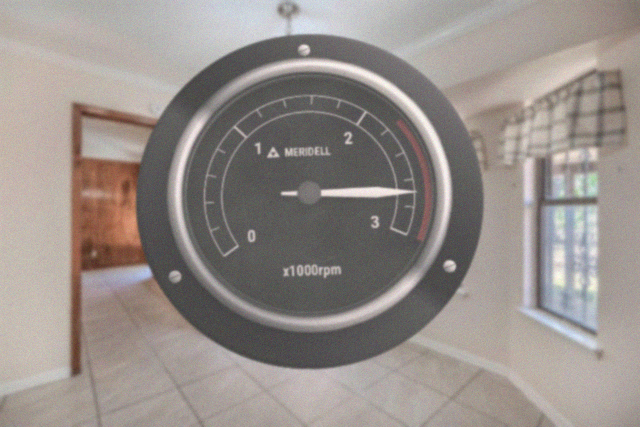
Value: rpm 2700
